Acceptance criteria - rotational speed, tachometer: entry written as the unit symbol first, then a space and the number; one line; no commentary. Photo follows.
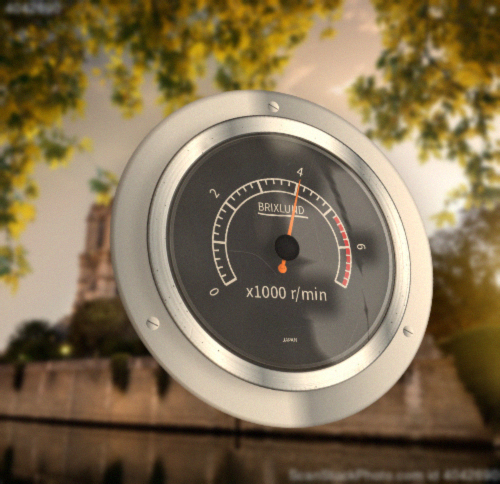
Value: rpm 4000
